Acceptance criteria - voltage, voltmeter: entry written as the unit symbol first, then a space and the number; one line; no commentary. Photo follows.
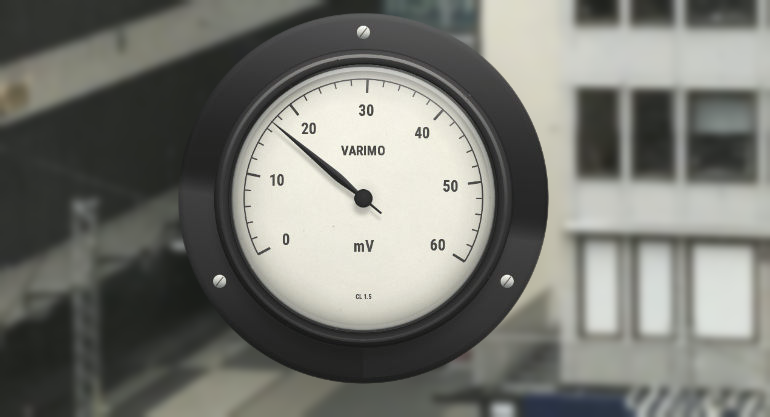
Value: mV 17
